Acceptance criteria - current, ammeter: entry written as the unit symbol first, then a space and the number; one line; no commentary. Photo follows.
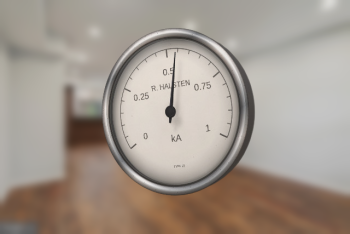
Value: kA 0.55
